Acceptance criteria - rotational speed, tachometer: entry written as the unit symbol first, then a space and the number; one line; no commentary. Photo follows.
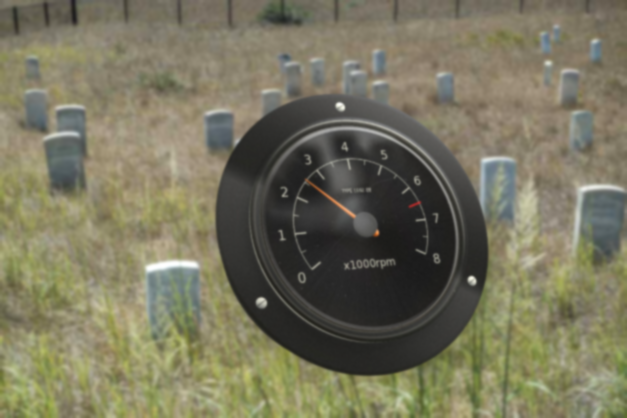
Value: rpm 2500
